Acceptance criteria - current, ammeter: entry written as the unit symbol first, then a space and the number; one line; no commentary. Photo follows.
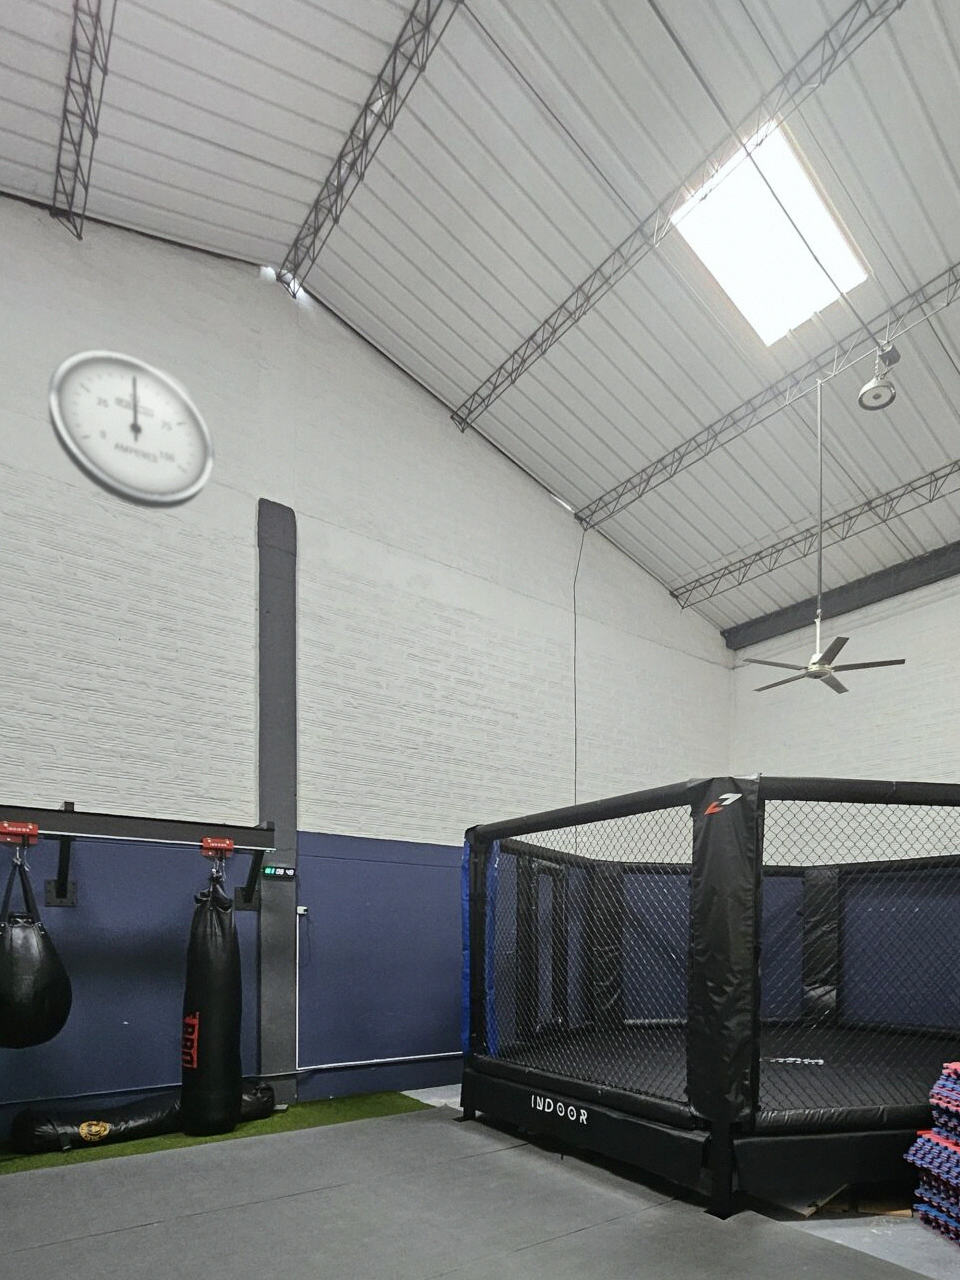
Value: A 50
